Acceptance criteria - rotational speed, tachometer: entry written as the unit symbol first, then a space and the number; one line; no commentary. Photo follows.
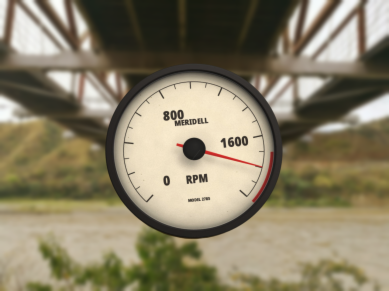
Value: rpm 1800
